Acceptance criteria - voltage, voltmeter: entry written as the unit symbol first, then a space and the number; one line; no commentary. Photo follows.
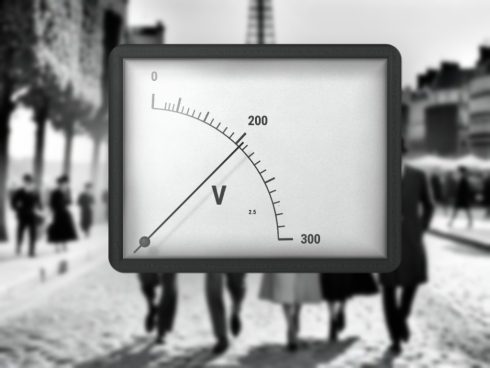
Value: V 205
